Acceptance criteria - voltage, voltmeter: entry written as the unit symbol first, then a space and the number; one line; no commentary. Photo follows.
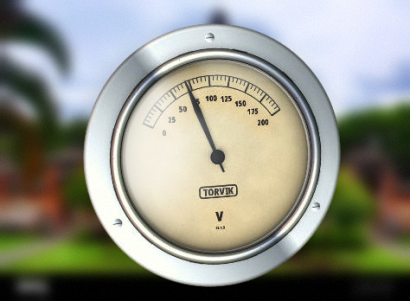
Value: V 70
